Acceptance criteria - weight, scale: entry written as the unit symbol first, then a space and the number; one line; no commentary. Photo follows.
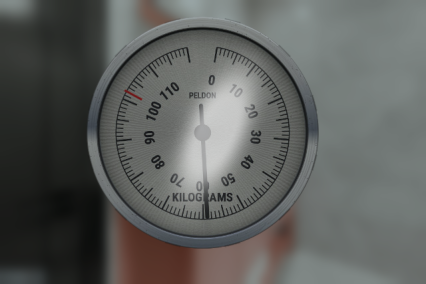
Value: kg 59
